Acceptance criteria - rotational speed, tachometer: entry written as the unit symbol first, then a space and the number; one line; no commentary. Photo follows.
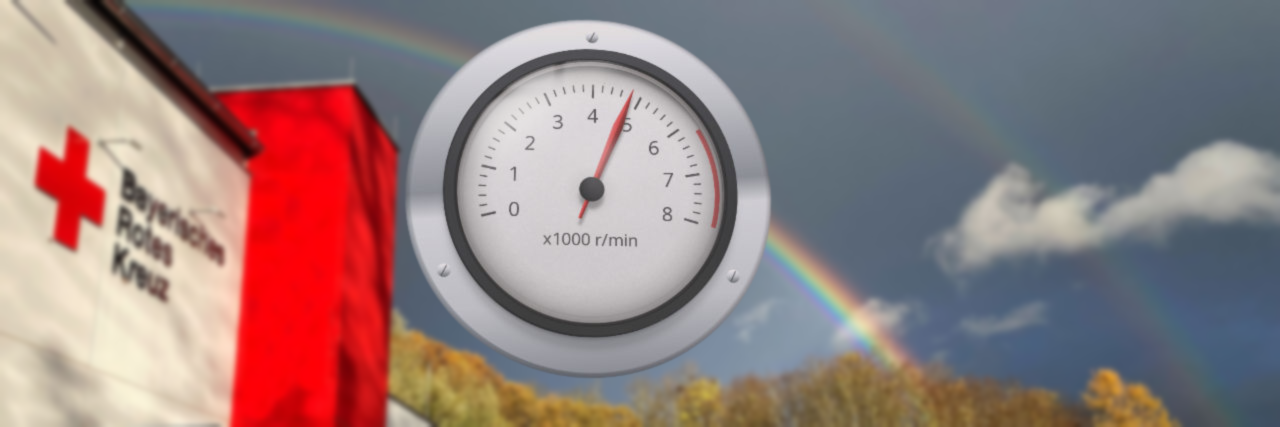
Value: rpm 4800
